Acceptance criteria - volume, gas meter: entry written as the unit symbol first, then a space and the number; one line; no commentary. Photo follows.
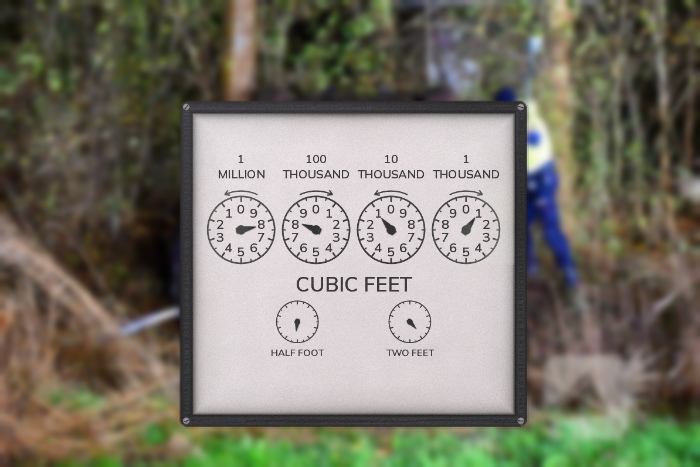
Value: ft³ 781100
